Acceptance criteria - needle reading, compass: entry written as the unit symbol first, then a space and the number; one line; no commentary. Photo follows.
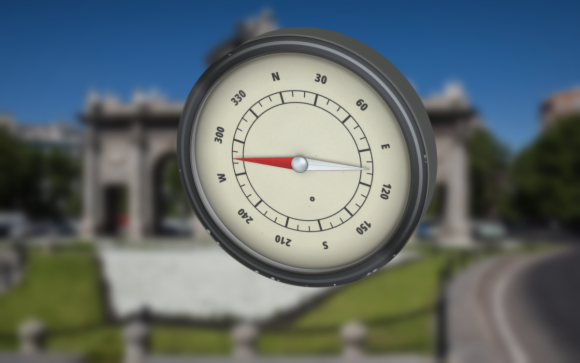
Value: ° 285
